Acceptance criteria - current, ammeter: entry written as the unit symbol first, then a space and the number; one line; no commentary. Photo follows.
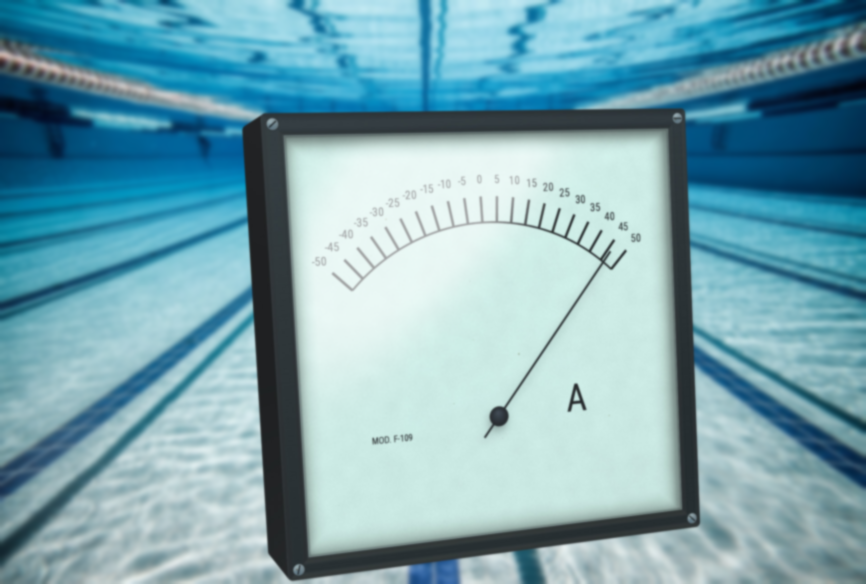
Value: A 45
